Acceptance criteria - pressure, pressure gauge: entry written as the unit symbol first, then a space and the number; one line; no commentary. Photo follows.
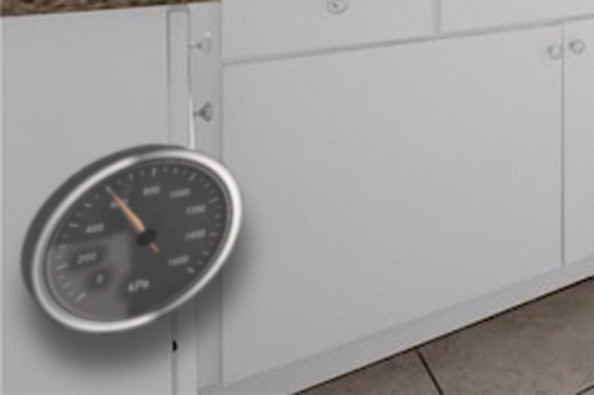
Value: kPa 600
